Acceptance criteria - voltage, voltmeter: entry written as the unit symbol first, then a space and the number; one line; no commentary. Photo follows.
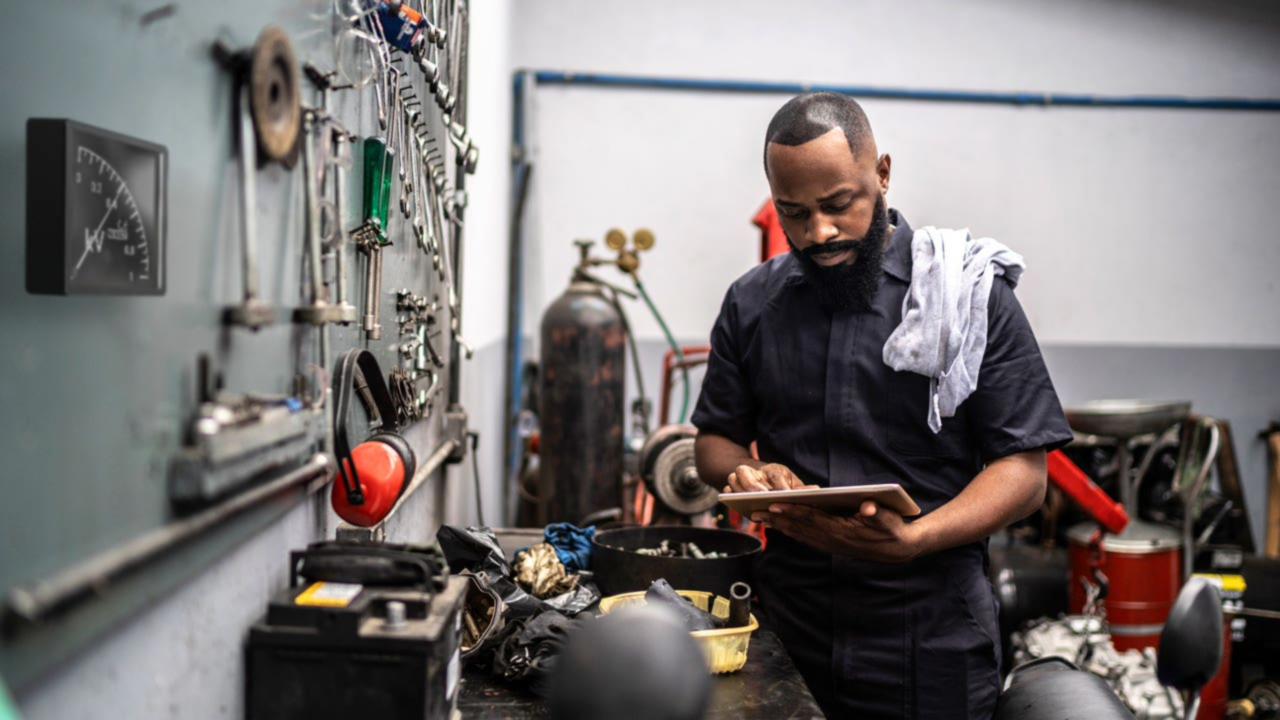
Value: kV 0.4
